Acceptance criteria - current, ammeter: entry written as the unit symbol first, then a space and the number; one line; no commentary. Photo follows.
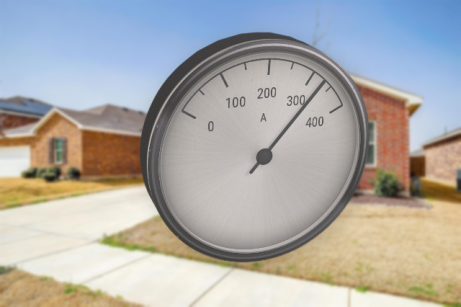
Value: A 325
